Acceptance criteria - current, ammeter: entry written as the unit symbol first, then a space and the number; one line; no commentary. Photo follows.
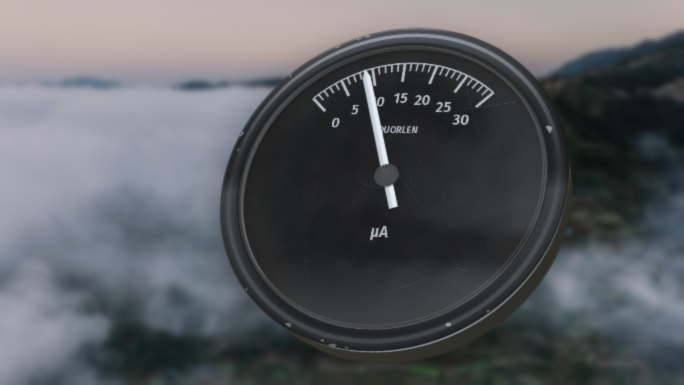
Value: µA 9
